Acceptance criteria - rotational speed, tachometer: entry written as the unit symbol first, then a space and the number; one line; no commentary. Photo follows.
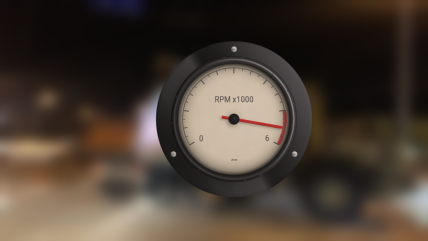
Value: rpm 5500
